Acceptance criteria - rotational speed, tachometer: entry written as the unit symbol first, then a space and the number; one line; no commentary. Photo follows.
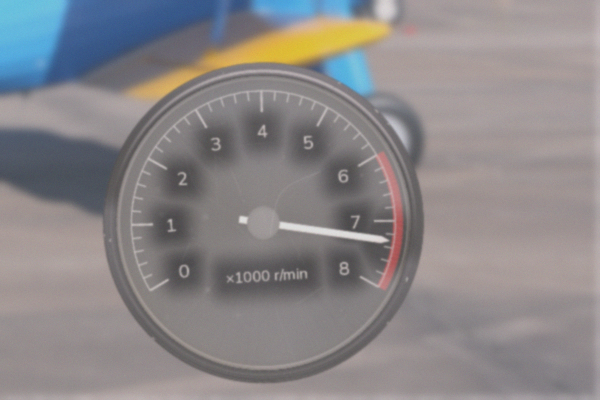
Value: rpm 7300
